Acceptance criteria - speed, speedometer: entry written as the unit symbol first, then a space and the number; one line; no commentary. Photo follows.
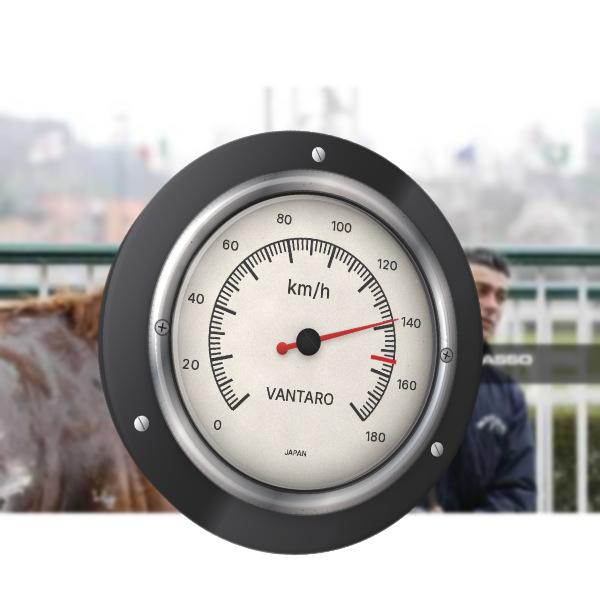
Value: km/h 138
